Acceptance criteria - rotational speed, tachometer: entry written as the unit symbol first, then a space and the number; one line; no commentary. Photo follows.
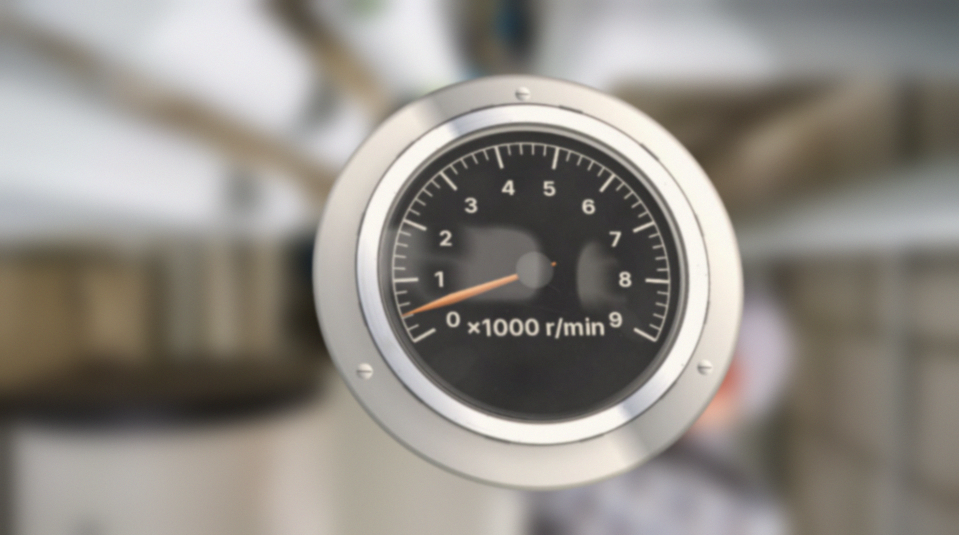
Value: rpm 400
